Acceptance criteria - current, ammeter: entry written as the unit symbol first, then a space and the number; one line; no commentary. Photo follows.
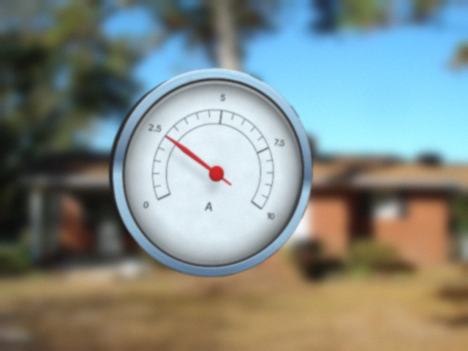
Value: A 2.5
